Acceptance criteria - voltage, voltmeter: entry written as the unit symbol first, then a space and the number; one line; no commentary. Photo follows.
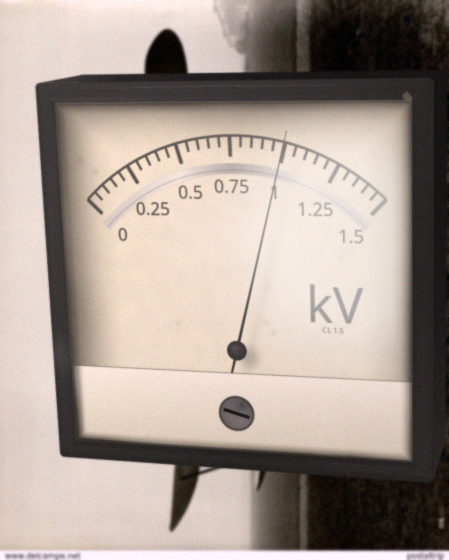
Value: kV 1
